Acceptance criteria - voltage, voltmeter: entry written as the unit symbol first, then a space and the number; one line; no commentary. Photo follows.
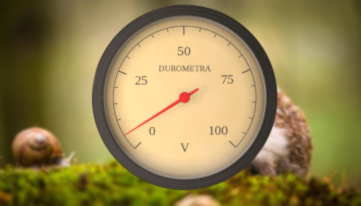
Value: V 5
